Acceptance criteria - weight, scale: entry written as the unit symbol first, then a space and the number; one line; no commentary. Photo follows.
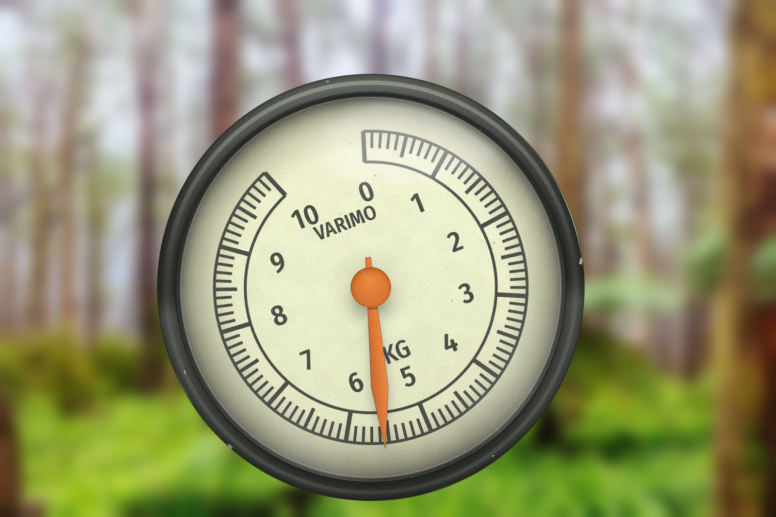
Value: kg 5.55
